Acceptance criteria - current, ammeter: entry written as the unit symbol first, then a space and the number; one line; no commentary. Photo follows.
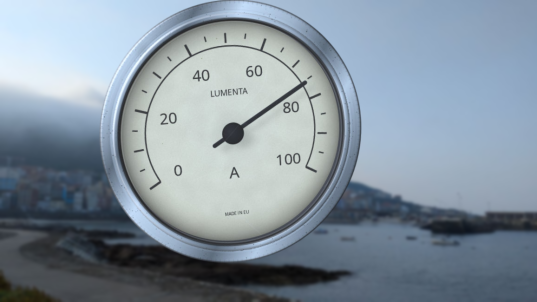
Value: A 75
